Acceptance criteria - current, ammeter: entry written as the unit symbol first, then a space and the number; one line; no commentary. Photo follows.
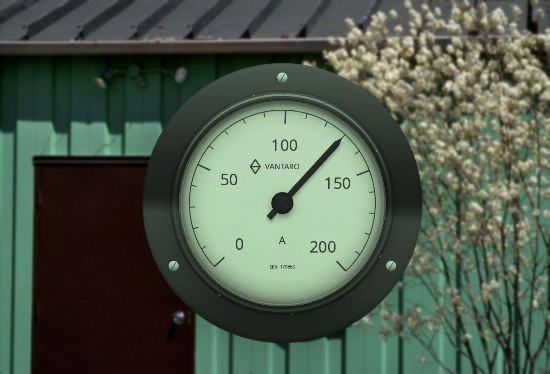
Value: A 130
